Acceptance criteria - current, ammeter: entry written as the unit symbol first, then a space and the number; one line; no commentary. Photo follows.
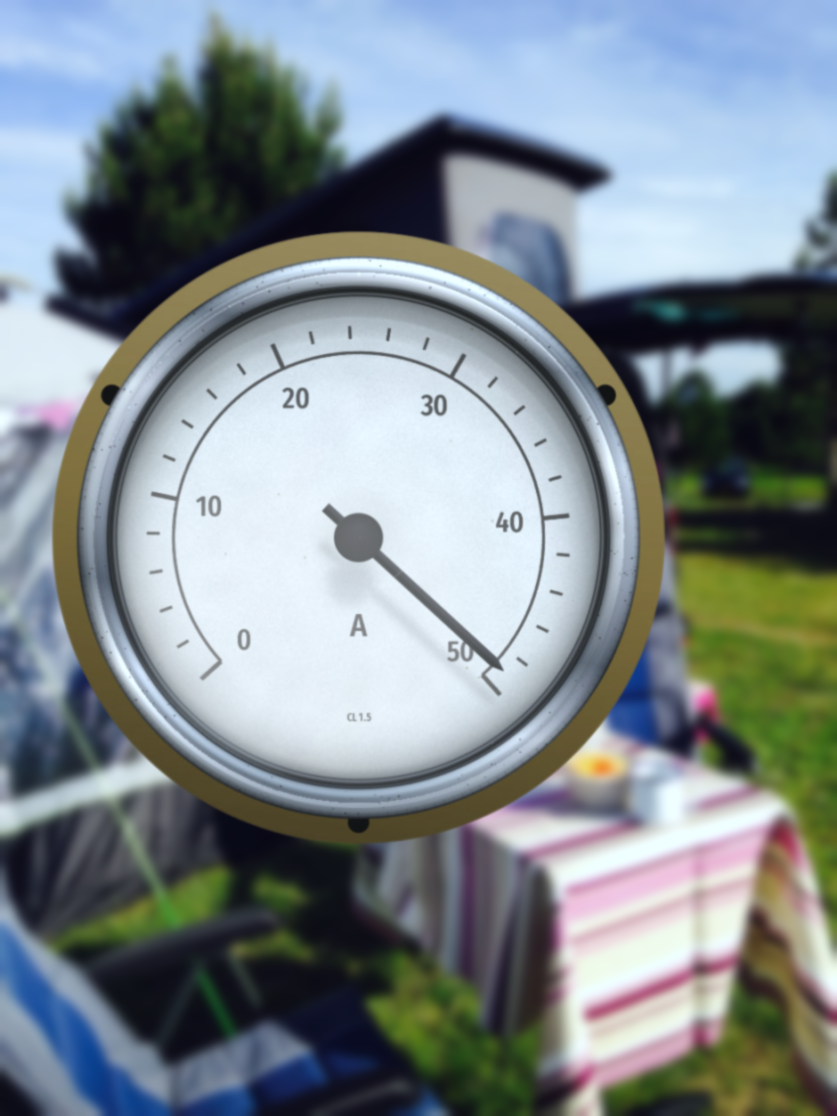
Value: A 49
